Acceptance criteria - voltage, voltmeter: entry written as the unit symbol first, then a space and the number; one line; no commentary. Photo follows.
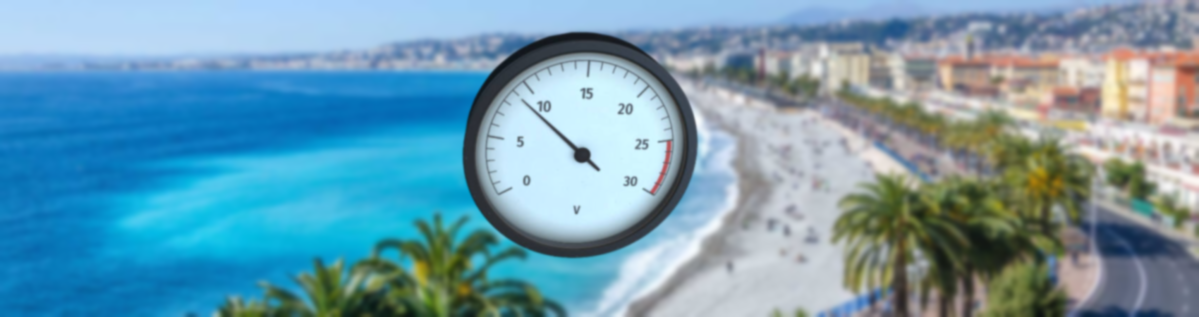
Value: V 9
